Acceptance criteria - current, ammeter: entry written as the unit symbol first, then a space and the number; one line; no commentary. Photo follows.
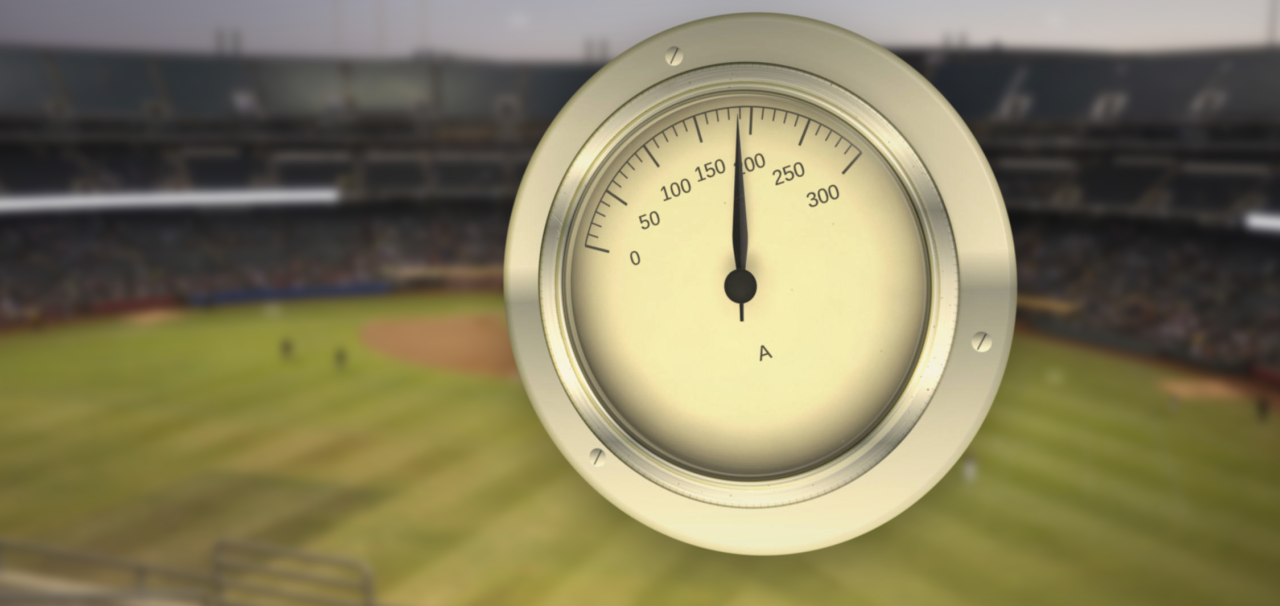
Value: A 190
